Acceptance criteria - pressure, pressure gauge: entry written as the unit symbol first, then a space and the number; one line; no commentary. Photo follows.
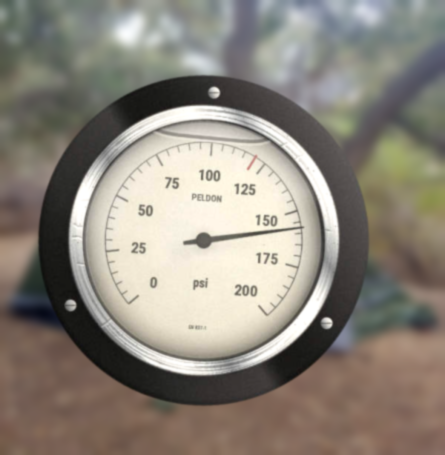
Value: psi 157.5
